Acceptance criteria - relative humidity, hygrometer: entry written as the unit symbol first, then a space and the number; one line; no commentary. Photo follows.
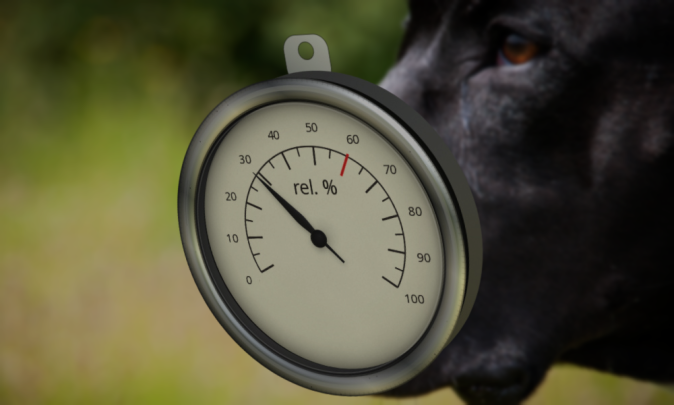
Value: % 30
